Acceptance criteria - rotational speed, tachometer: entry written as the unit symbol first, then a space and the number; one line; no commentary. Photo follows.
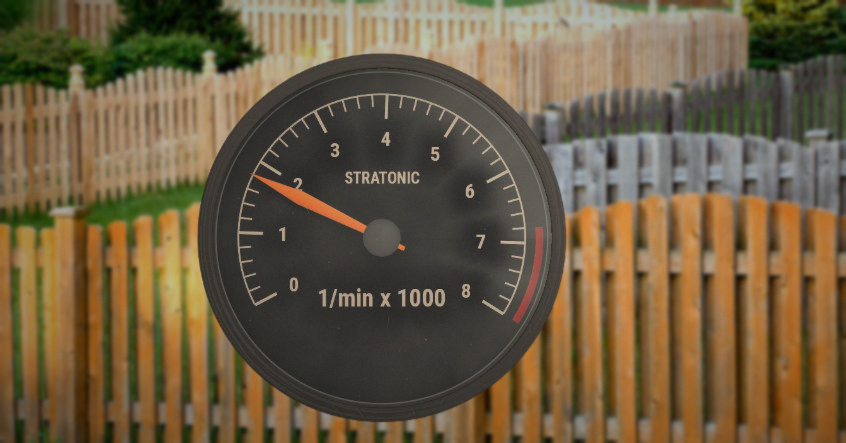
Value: rpm 1800
